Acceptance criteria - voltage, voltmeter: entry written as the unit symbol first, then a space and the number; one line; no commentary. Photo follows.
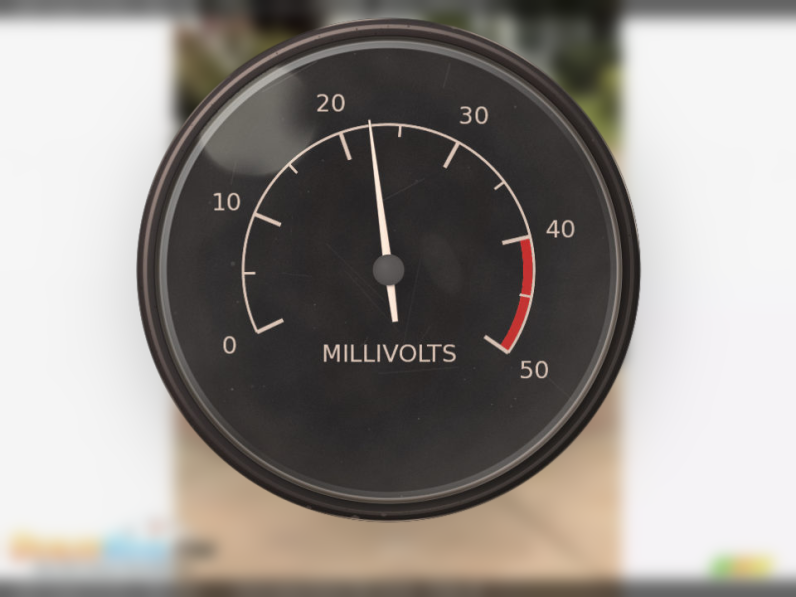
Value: mV 22.5
